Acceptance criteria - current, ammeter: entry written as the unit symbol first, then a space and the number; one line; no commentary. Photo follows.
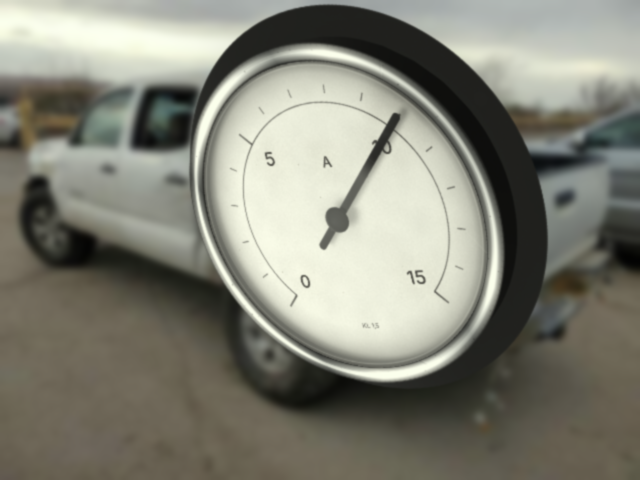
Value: A 10
